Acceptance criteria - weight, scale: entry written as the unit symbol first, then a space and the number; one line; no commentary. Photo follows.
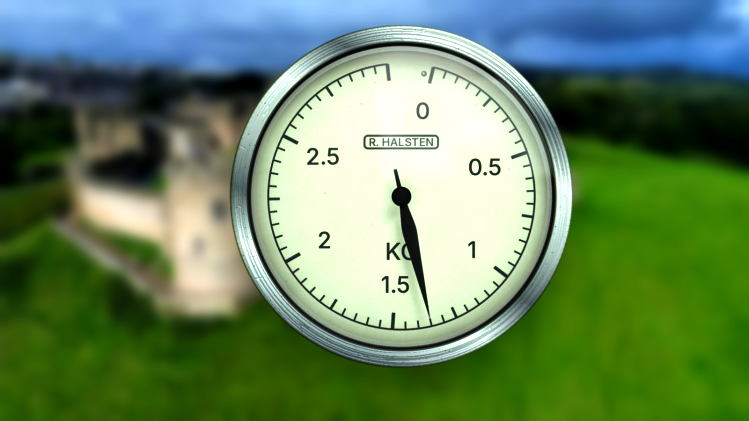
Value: kg 1.35
